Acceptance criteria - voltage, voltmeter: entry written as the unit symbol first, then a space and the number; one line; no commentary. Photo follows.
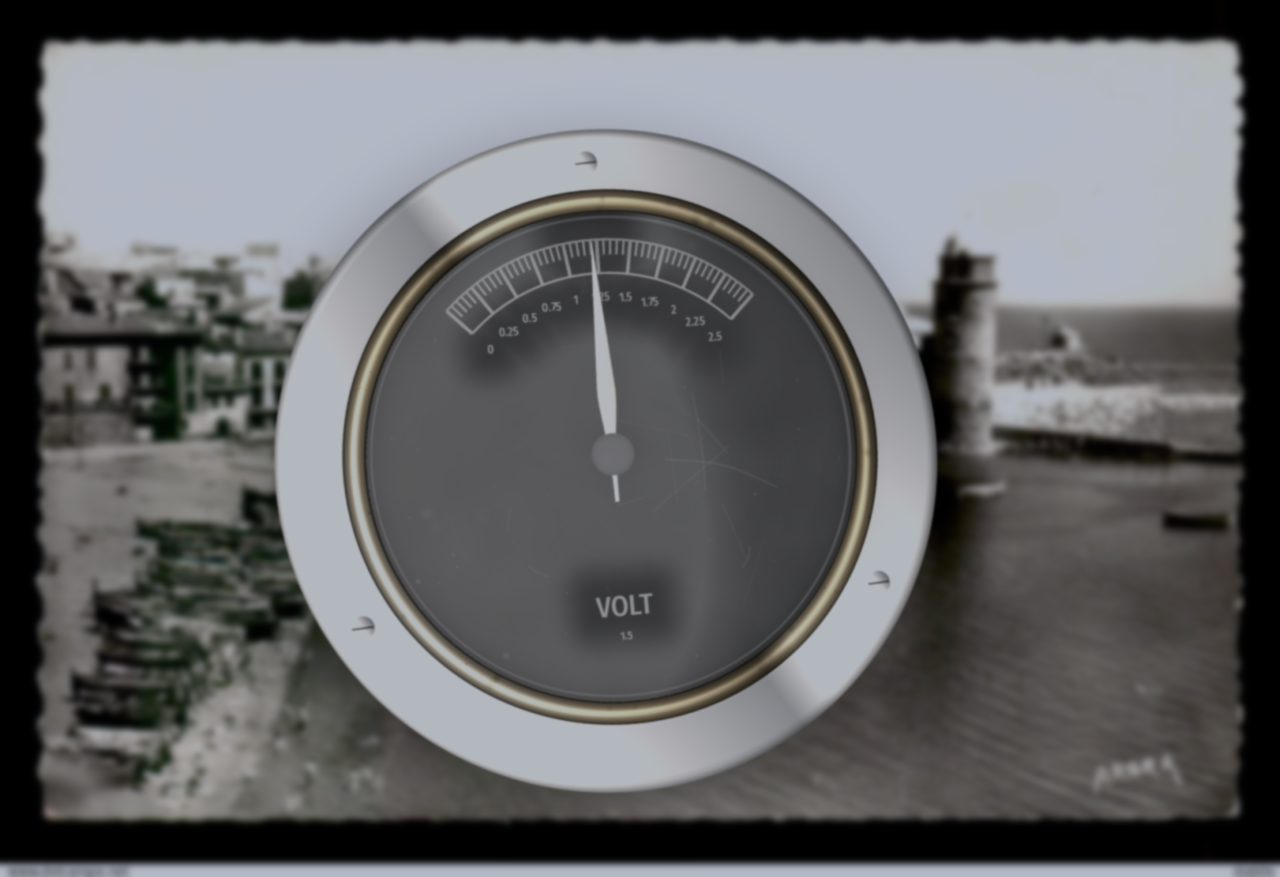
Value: V 1.2
